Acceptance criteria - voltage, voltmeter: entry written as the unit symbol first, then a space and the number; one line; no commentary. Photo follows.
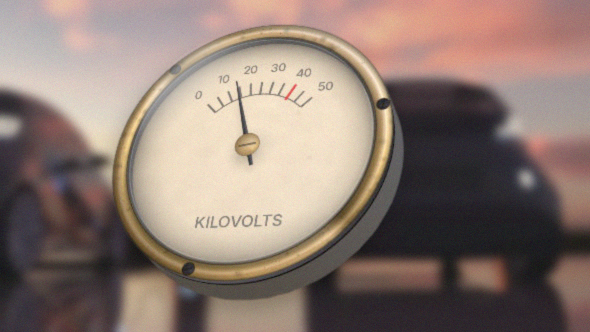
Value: kV 15
